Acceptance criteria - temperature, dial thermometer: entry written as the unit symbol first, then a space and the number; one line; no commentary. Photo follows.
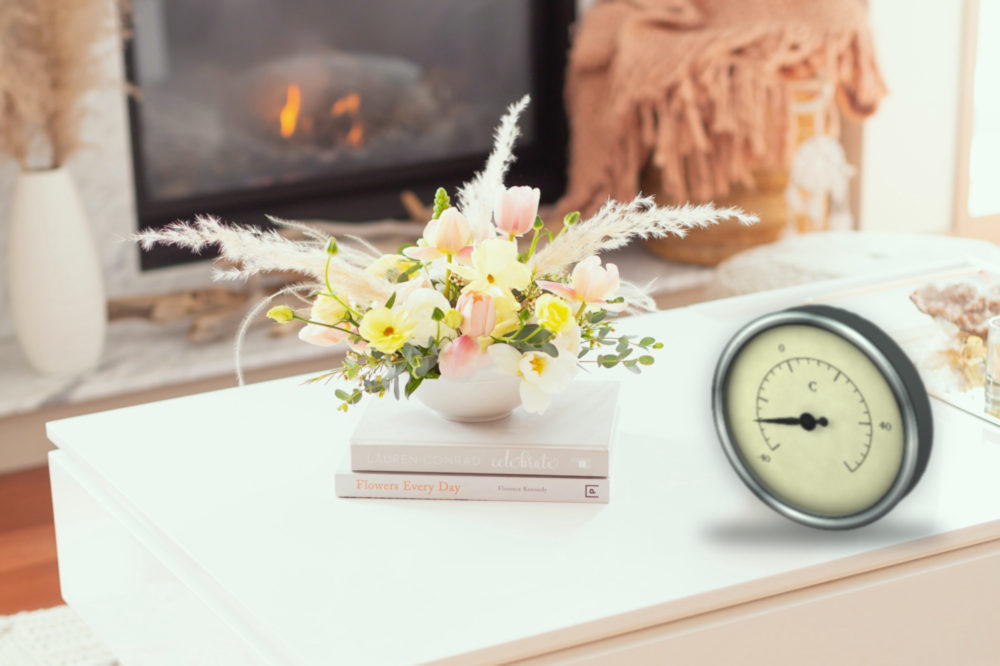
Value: °C -28
